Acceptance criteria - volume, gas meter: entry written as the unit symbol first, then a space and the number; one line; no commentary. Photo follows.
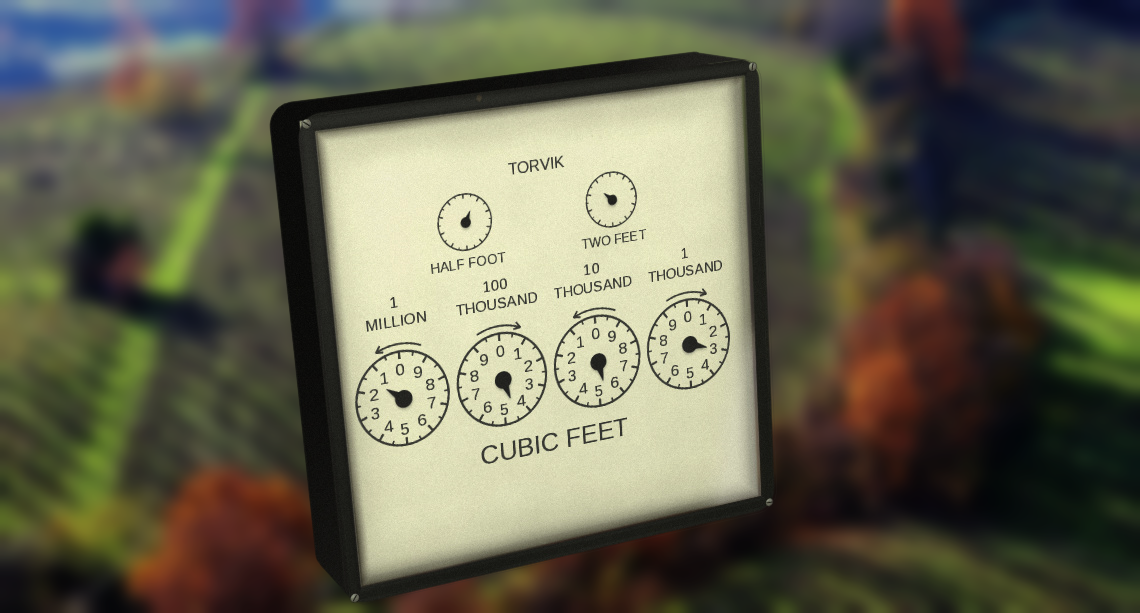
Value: ft³ 145300
